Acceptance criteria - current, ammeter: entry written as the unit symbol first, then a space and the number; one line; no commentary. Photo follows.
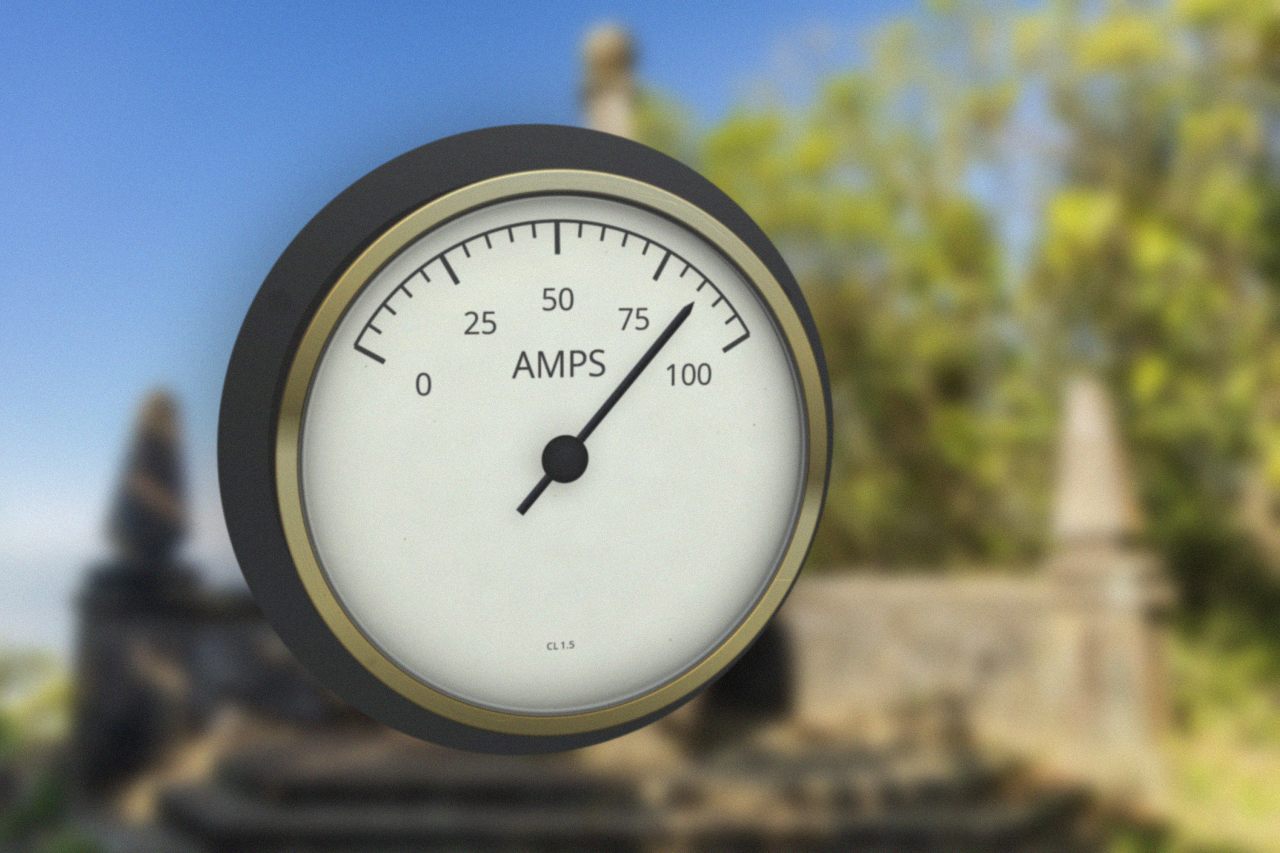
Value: A 85
